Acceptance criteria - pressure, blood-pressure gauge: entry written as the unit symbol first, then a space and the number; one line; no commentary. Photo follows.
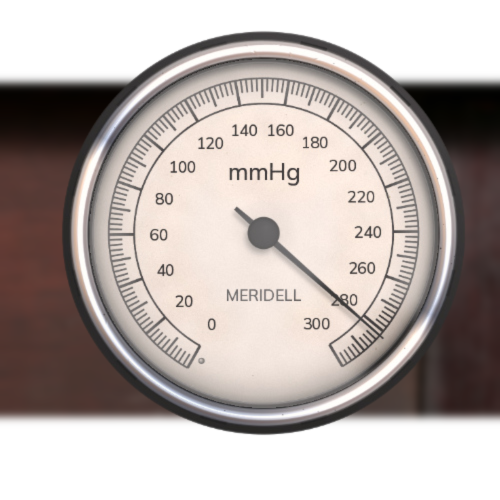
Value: mmHg 282
